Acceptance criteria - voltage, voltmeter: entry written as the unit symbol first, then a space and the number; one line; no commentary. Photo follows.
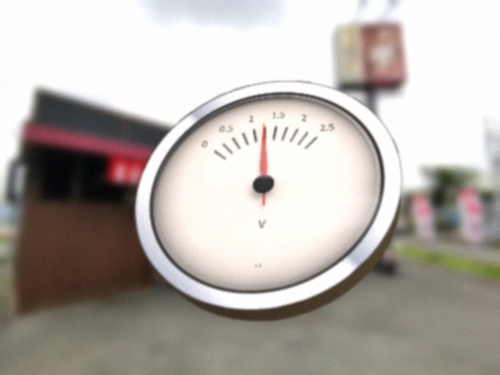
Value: V 1.25
